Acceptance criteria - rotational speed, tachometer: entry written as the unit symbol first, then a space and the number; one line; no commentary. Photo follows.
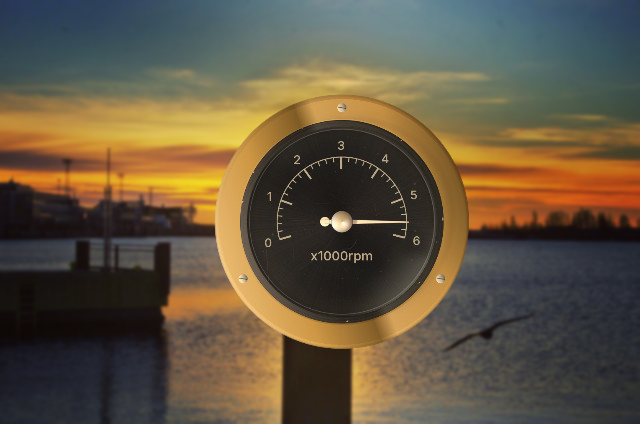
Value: rpm 5600
